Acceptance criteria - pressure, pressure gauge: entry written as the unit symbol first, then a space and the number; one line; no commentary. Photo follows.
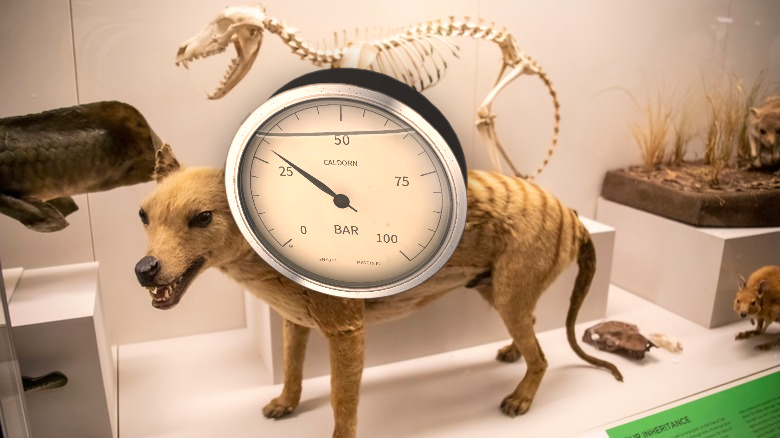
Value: bar 30
